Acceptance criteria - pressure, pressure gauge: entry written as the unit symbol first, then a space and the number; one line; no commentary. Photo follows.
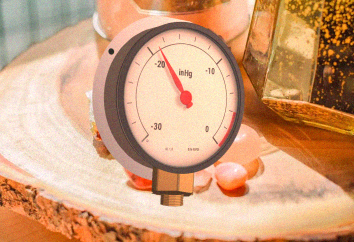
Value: inHg -19
